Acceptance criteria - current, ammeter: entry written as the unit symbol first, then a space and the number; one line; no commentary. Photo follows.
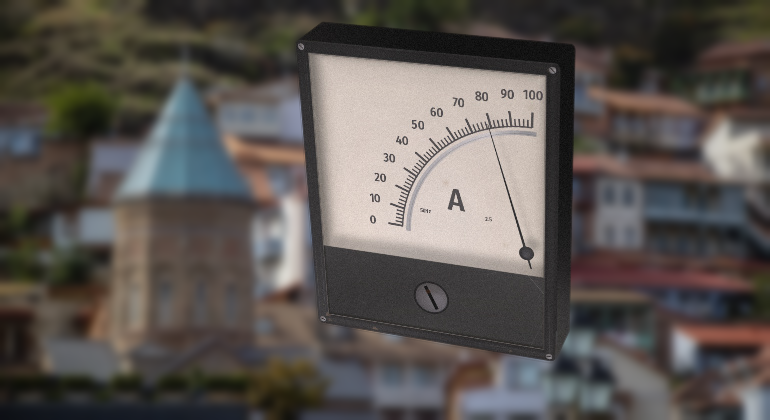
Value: A 80
